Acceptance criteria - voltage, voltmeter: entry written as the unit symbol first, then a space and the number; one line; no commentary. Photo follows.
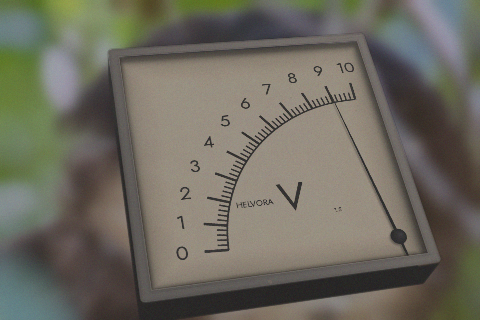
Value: V 9
